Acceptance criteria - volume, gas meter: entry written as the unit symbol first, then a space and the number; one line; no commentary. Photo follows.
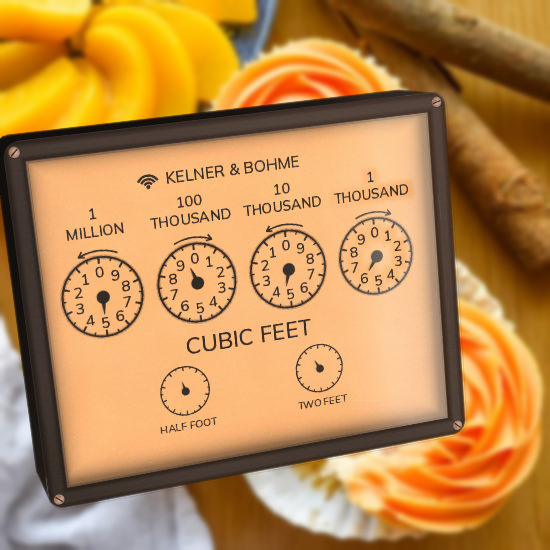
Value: ft³ 494600
